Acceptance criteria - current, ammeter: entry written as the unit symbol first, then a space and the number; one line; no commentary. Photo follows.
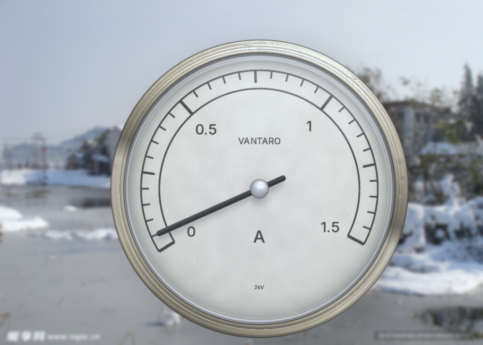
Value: A 0.05
